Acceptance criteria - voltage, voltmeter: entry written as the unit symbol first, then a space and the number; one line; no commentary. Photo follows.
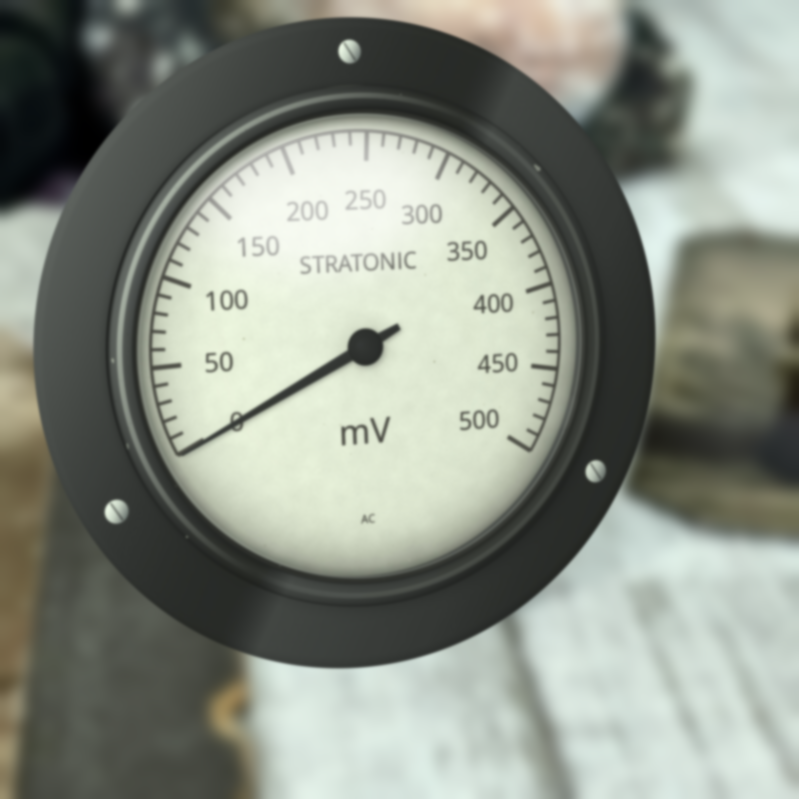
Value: mV 0
